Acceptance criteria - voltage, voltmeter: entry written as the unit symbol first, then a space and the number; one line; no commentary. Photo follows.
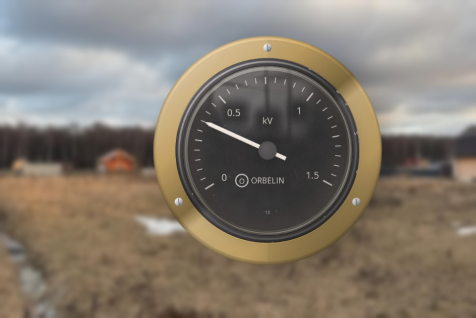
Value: kV 0.35
